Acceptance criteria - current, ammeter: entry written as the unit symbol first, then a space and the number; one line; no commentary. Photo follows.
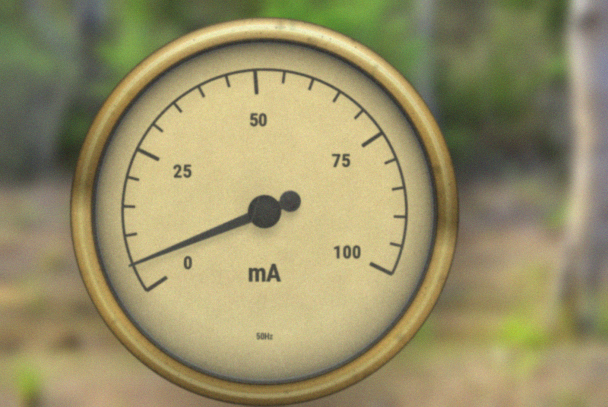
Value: mA 5
